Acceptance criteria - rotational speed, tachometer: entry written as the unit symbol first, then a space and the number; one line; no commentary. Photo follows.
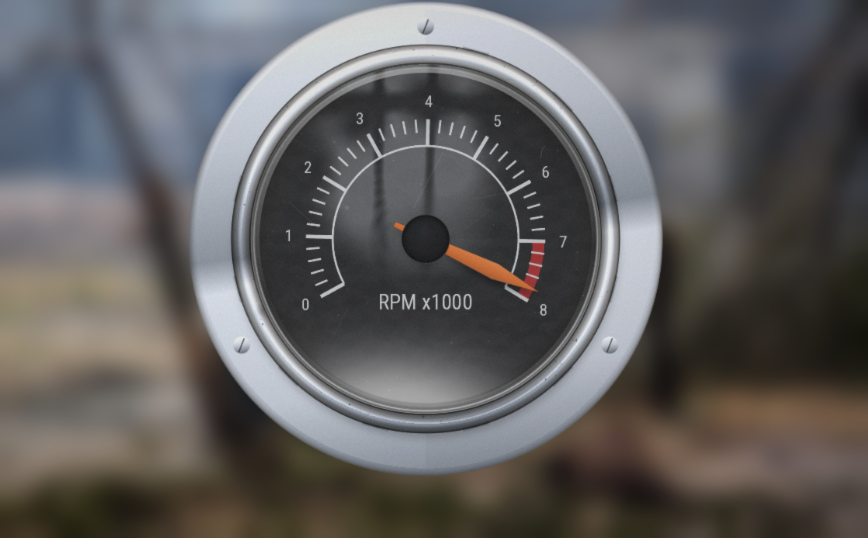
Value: rpm 7800
